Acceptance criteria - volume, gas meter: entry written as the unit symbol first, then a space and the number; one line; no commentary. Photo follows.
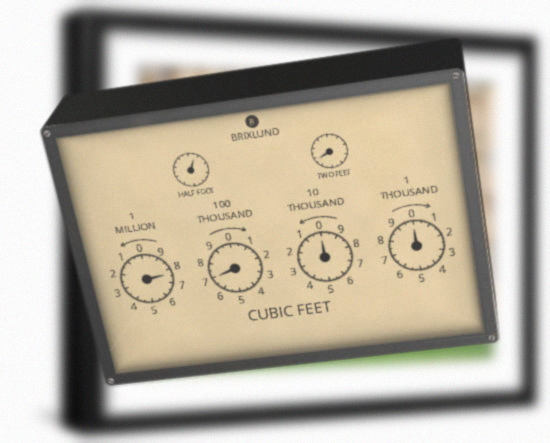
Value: ft³ 770000
